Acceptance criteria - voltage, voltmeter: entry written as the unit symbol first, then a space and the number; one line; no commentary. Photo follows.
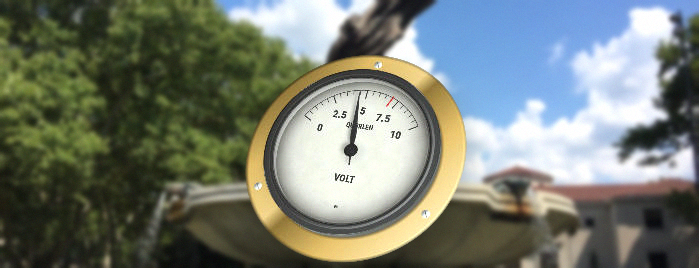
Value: V 4.5
